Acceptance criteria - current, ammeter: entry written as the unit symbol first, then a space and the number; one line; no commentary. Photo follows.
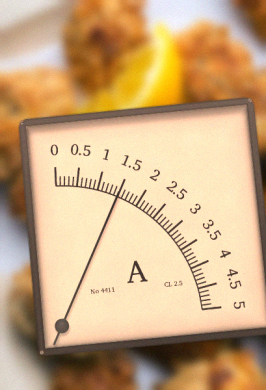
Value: A 1.5
